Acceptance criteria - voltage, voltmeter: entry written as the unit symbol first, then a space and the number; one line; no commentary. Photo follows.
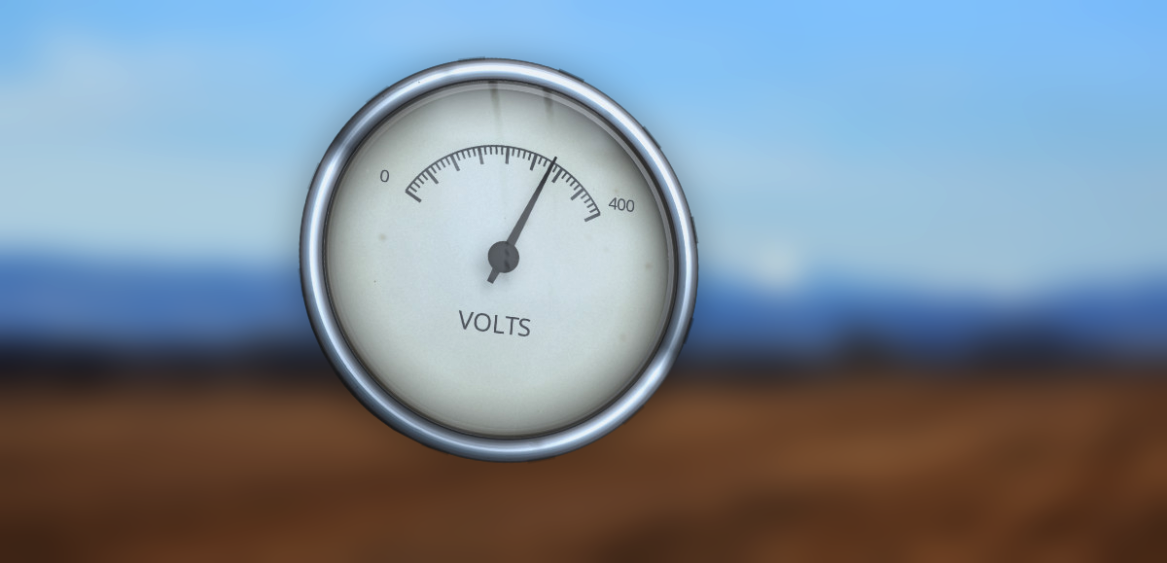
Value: V 280
